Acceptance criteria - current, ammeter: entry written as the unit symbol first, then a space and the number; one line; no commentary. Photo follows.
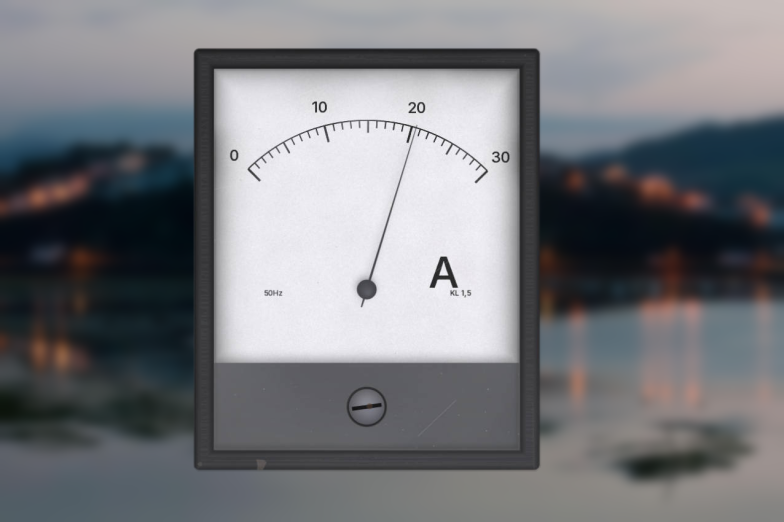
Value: A 20.5
